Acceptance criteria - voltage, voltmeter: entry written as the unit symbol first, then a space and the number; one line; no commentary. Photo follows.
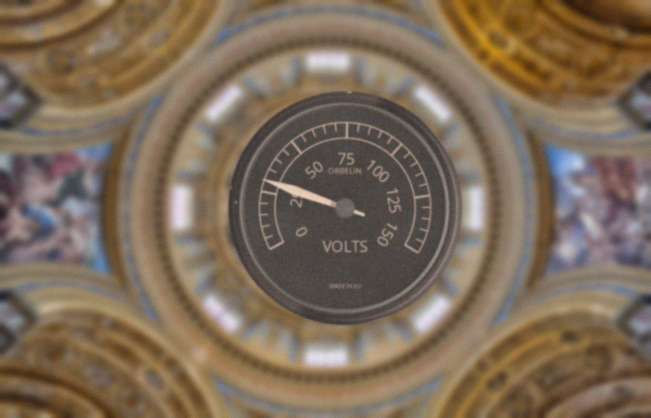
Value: V 30
